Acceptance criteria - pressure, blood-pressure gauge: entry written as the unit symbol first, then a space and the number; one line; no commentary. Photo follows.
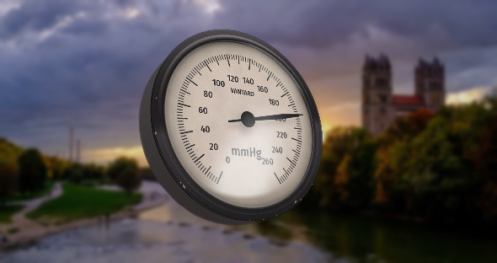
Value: mmHg 200
